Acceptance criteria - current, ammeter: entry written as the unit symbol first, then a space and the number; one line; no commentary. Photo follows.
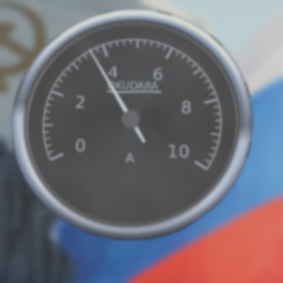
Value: A 3.6
